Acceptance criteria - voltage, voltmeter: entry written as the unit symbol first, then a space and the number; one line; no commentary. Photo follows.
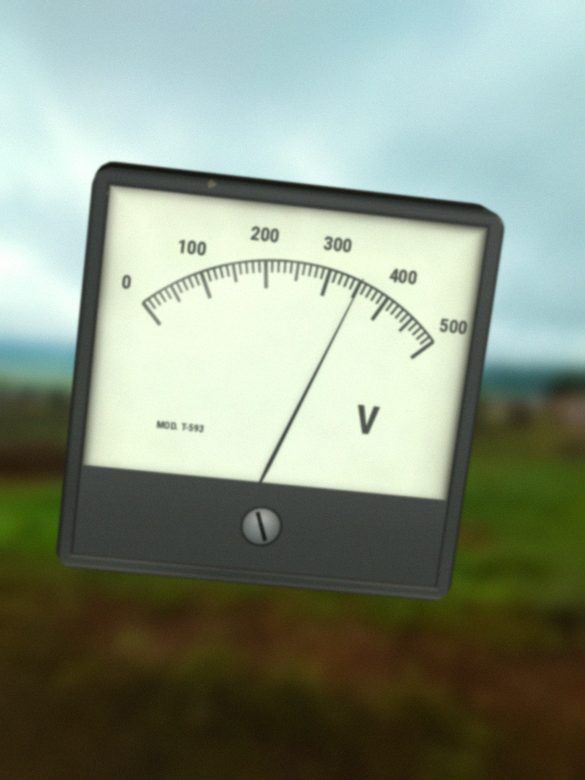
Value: V 350
